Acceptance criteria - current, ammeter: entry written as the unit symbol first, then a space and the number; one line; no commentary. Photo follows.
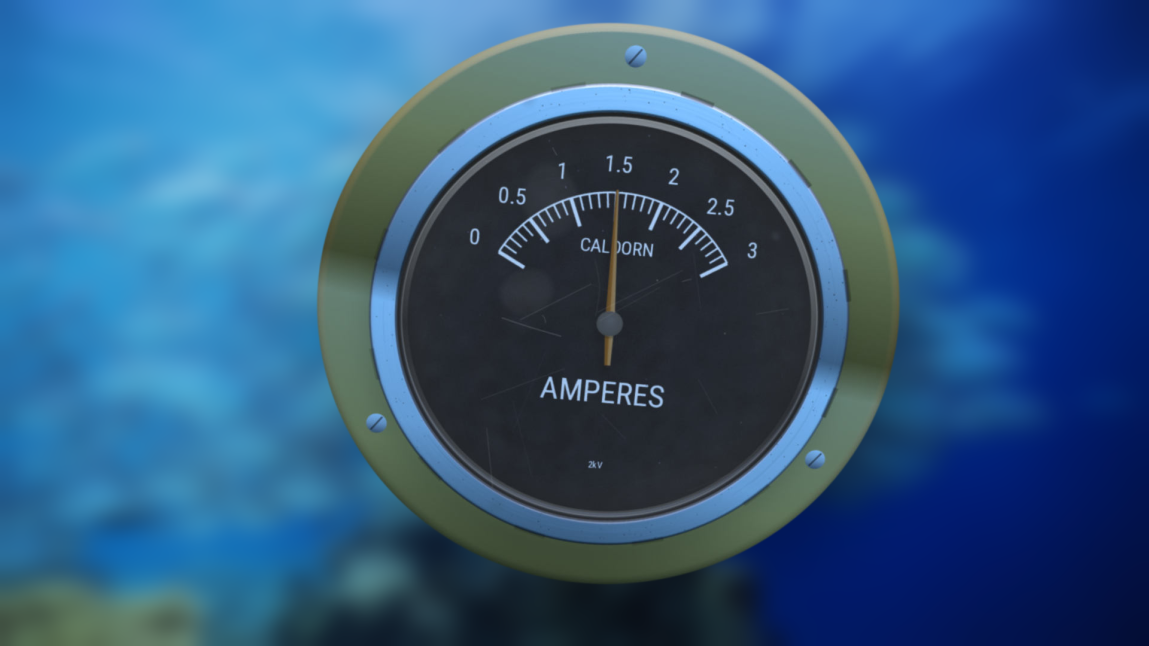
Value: A 1.5
